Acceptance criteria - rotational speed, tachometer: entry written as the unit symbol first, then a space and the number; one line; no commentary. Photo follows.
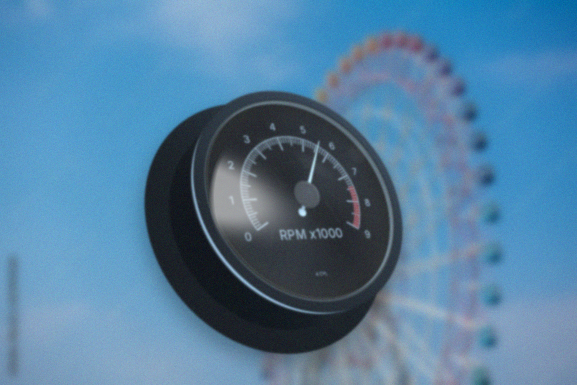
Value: rpm 5500
